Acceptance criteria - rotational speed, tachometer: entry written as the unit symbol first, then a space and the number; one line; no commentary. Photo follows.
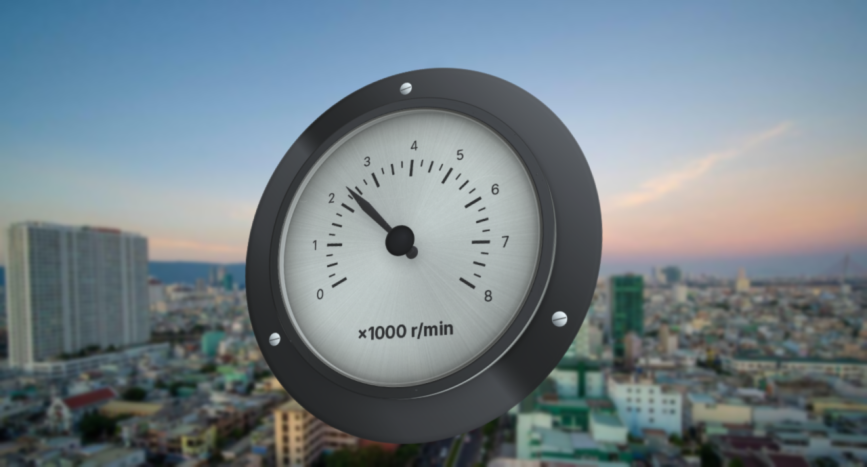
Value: rpm 2375
